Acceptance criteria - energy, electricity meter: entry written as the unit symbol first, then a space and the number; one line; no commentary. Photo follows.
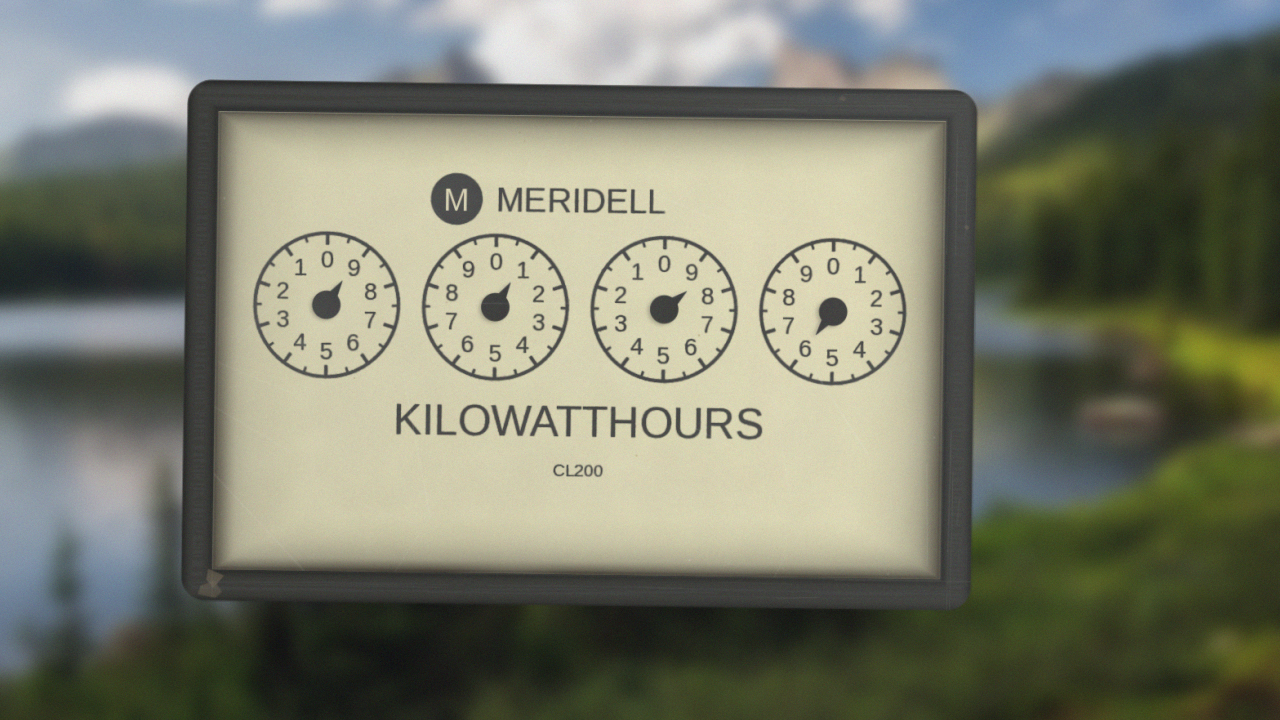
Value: kWh 9086
